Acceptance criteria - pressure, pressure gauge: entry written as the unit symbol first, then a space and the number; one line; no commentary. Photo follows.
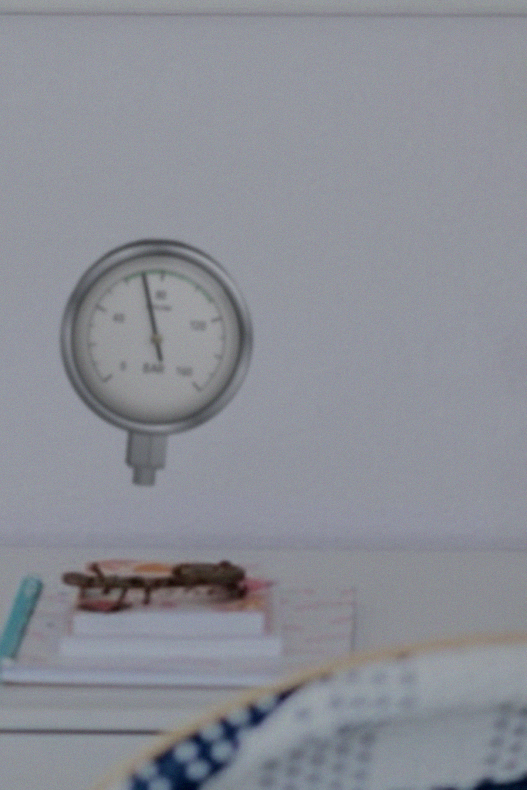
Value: bar 70
